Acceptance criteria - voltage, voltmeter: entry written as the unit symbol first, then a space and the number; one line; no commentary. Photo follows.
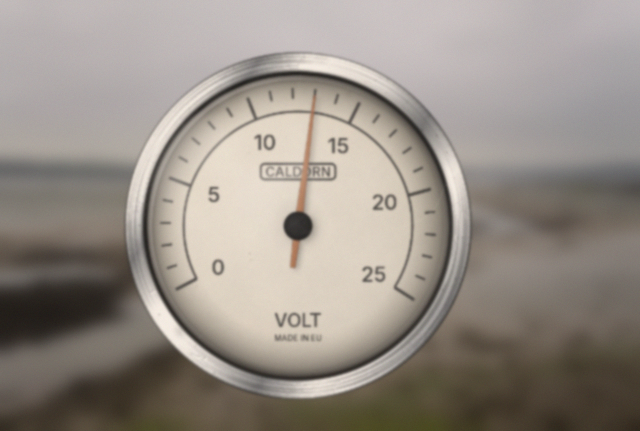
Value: V 13
